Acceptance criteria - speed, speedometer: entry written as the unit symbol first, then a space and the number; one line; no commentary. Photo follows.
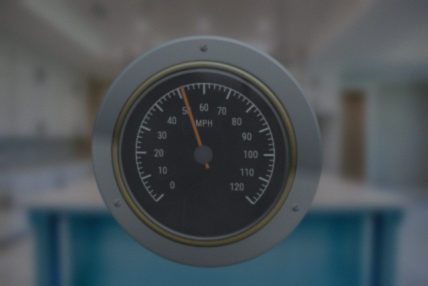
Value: mph 52
